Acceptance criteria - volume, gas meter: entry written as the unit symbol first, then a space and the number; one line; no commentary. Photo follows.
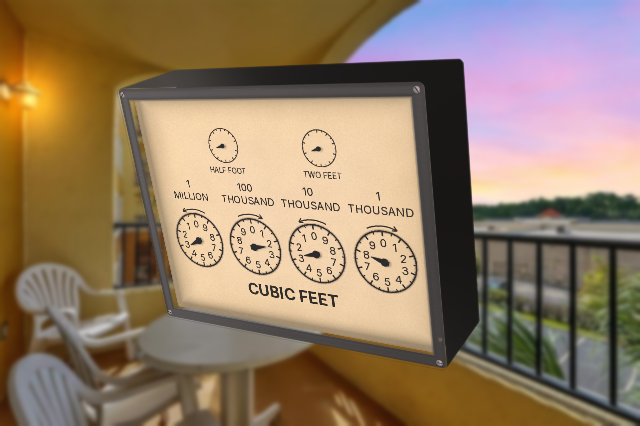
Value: ft³ 322800
